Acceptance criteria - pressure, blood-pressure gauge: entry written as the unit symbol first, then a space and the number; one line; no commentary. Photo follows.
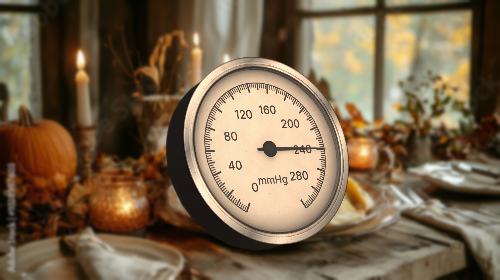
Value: mmHg 240
